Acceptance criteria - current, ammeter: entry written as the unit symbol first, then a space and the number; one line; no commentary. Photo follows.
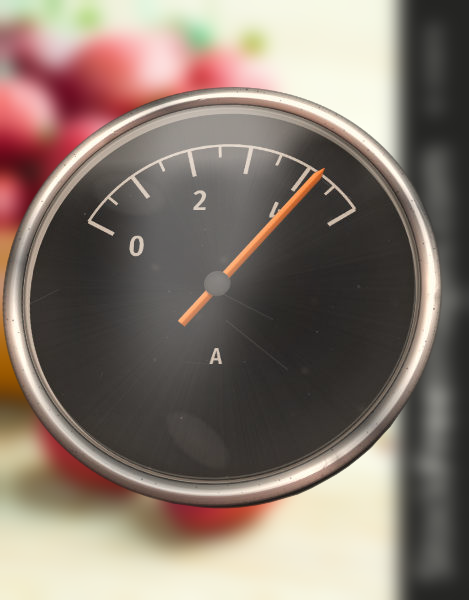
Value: A 4.25
